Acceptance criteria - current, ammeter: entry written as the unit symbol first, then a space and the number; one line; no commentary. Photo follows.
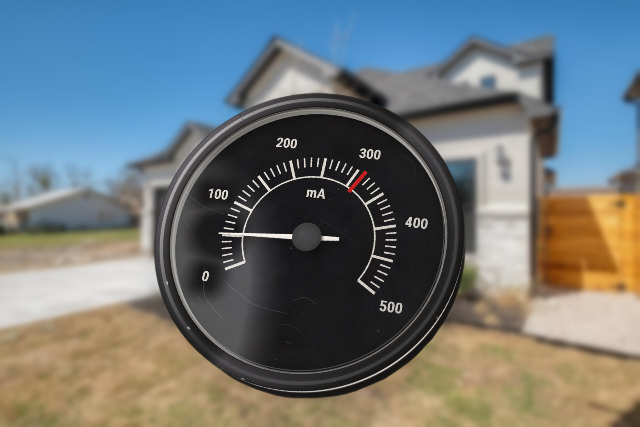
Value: mA 50
